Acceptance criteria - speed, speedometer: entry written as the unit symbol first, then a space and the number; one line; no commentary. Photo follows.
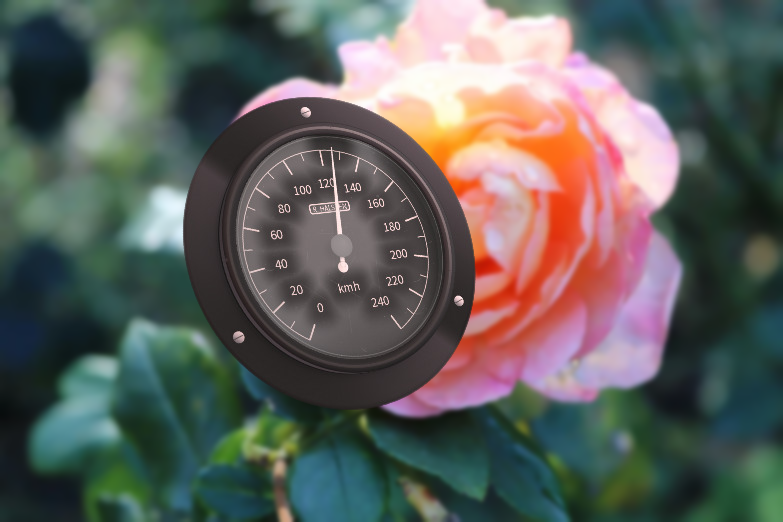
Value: km/h 125
